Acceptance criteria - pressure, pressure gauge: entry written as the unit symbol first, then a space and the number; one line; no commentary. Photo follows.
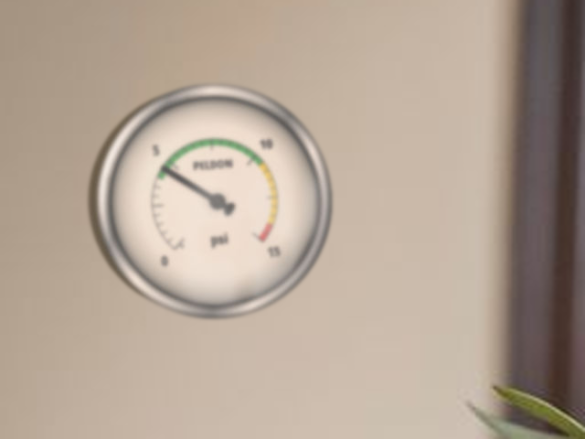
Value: psi 4.5
